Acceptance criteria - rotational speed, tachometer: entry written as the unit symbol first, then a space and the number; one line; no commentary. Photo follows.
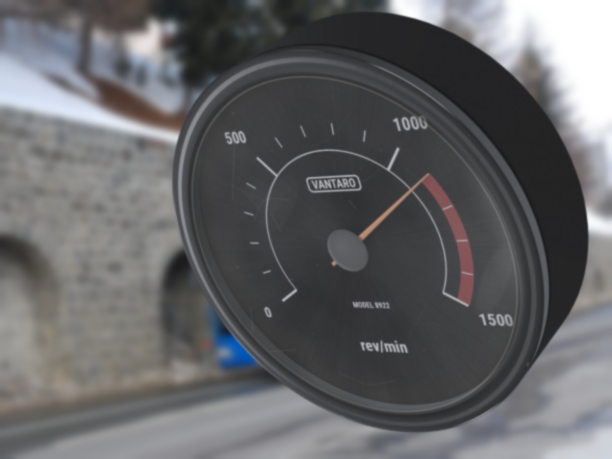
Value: rpm 1100
